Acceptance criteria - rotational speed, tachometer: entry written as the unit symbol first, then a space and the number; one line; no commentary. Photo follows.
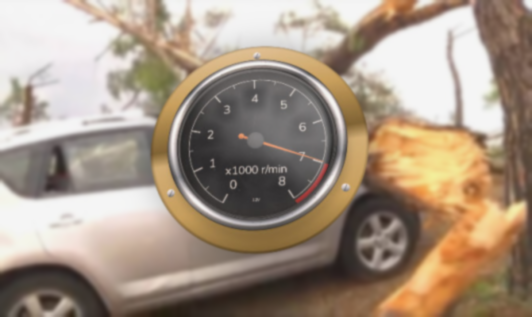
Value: rpm 7000
